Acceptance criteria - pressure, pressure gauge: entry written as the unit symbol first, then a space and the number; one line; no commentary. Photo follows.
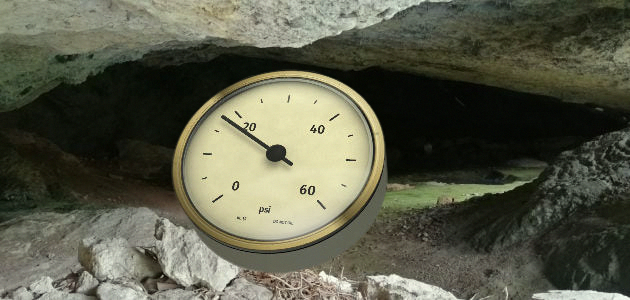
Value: psi 17.5
